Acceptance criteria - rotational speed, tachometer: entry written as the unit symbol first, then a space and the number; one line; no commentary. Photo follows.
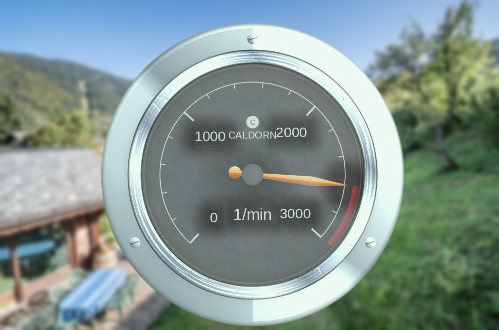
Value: rpm 2600
